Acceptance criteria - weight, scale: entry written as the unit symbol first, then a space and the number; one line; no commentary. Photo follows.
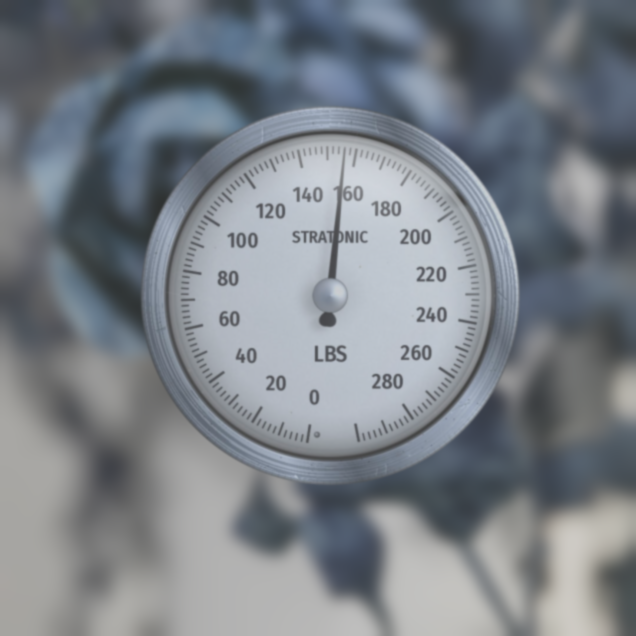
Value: lb 156
